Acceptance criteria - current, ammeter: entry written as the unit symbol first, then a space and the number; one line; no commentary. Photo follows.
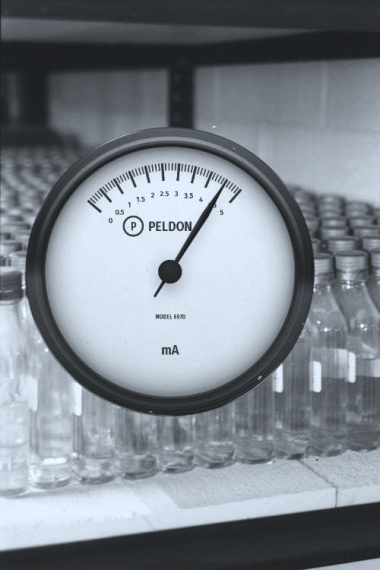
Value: mA 4.5
